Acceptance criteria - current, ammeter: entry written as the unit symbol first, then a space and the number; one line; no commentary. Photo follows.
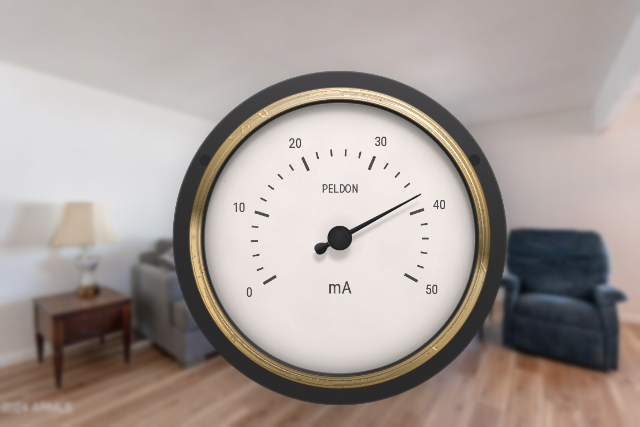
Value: mA 38
